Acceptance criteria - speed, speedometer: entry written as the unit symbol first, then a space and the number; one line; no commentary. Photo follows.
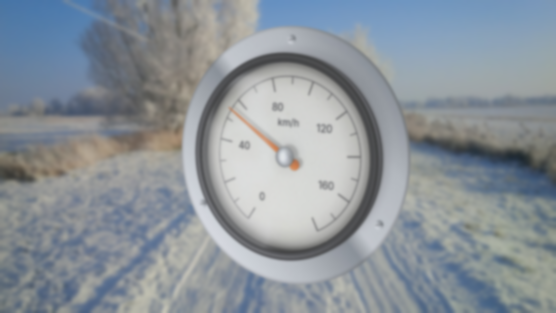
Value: km/h 55
